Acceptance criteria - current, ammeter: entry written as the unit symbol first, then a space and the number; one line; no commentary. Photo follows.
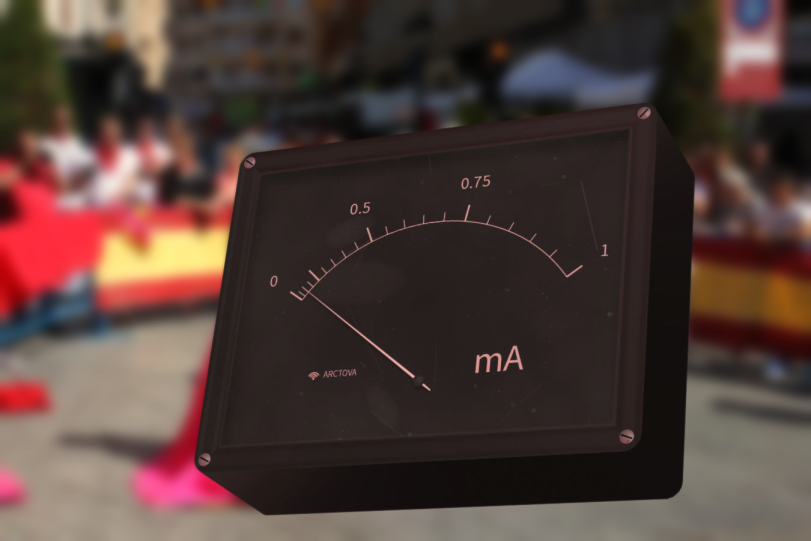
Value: mA 0.15
